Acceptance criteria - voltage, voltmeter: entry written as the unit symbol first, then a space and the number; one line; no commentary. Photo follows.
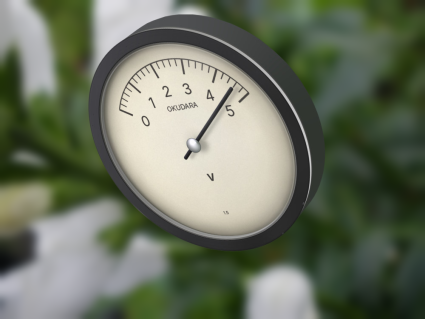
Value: V 4.6
